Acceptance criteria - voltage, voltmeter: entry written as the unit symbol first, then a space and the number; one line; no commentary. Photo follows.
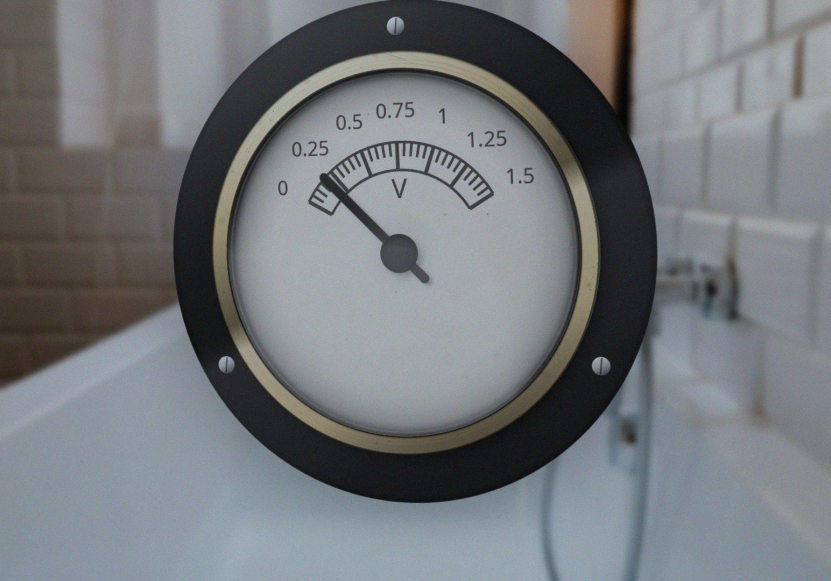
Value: V 0.2
